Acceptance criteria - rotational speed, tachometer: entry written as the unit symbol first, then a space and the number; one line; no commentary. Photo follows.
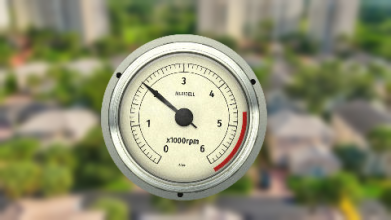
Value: rpm 2000
